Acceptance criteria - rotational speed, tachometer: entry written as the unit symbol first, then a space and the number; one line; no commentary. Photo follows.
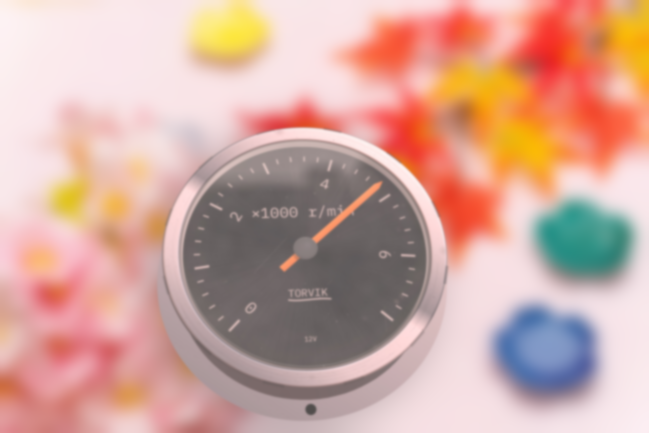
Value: rpm 4800
